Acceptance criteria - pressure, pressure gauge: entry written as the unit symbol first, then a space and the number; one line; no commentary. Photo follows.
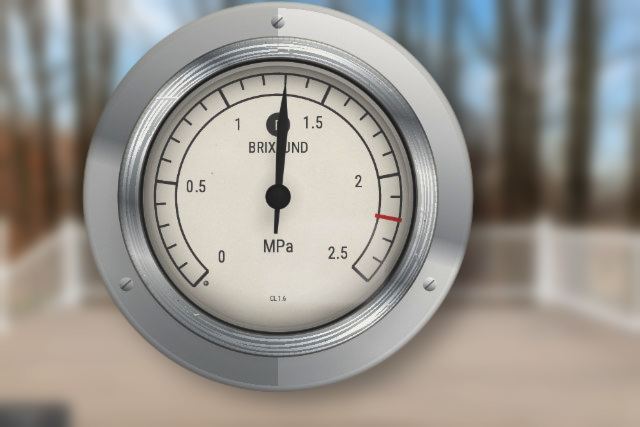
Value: MPa 1.3
